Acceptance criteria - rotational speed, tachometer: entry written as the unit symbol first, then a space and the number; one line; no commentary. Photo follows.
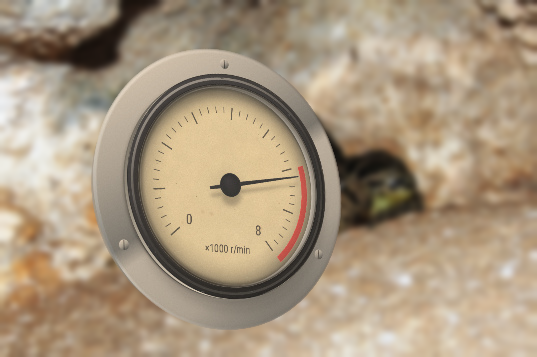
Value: rpm 6200
